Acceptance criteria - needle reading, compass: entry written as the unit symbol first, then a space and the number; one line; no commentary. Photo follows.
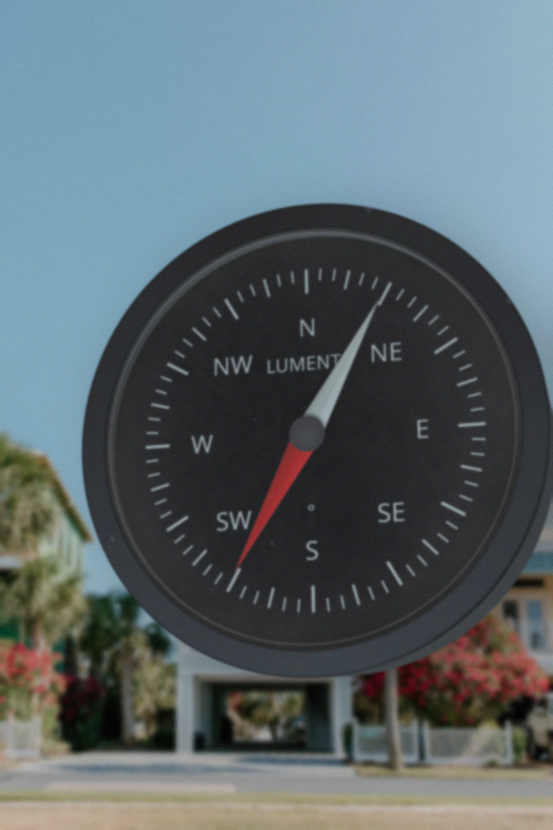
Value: ° 210
